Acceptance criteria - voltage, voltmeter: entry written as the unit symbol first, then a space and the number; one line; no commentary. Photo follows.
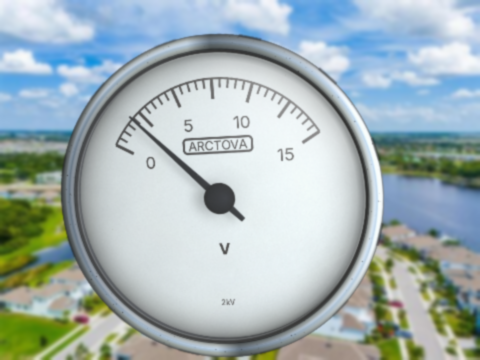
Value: V 2
